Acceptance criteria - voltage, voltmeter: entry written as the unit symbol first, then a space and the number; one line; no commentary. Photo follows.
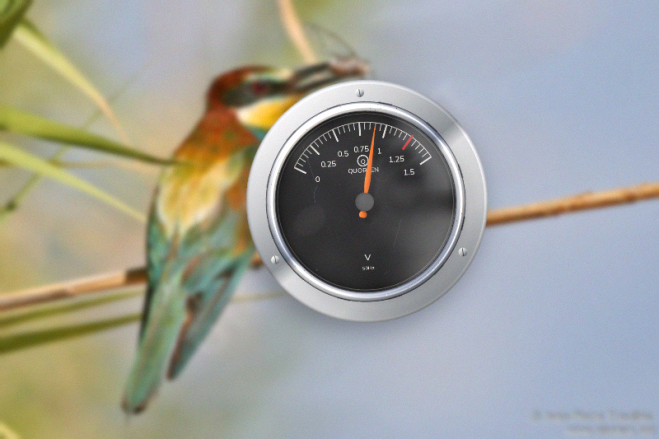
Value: V 0.9
